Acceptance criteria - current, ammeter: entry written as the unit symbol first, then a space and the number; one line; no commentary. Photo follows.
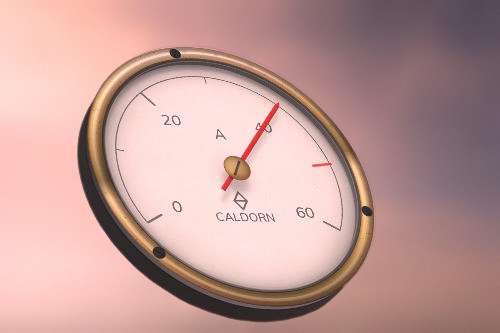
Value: A 40
